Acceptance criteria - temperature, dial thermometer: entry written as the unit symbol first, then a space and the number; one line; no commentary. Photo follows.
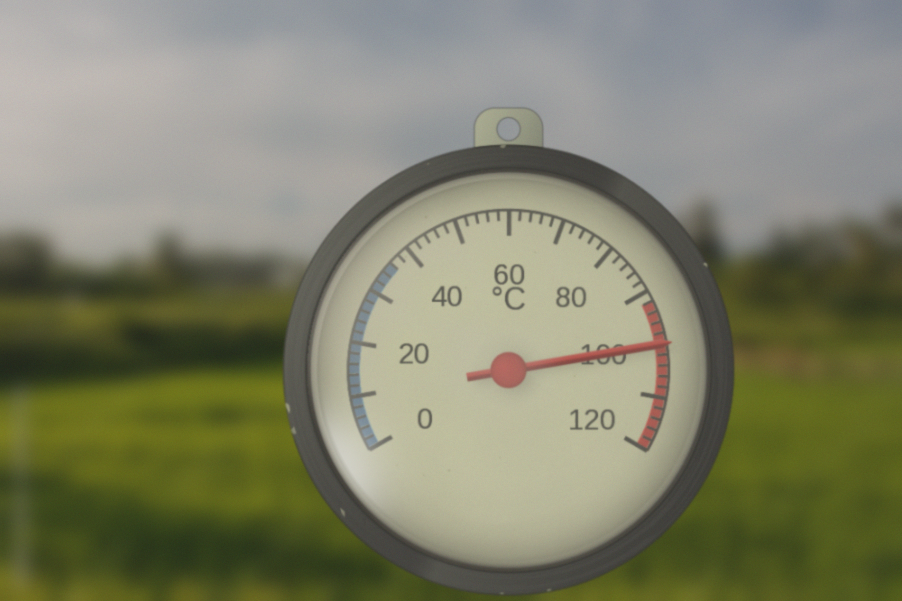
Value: °C 100
